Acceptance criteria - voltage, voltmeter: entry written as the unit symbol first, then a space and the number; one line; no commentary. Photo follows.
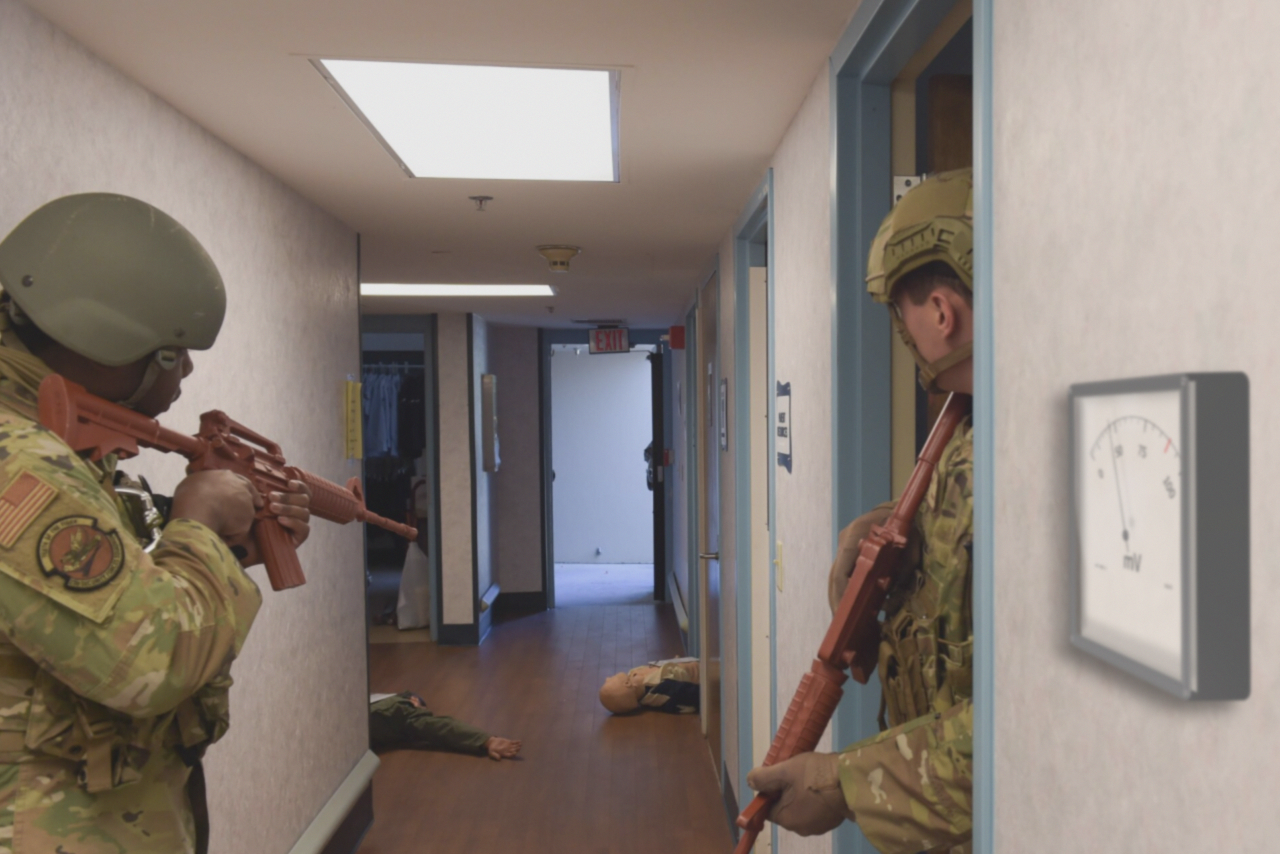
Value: mV 50
